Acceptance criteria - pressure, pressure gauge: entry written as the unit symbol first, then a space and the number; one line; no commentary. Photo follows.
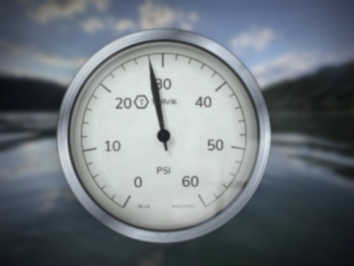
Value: psi 28
